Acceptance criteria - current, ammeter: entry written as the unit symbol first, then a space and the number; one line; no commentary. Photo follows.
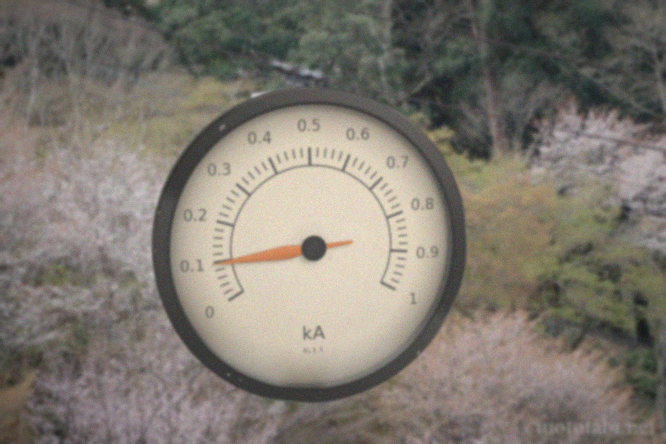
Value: kA 0.1
